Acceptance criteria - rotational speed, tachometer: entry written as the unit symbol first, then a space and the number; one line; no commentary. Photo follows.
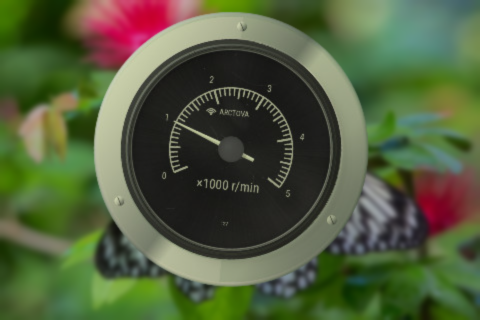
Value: rpm 1000
